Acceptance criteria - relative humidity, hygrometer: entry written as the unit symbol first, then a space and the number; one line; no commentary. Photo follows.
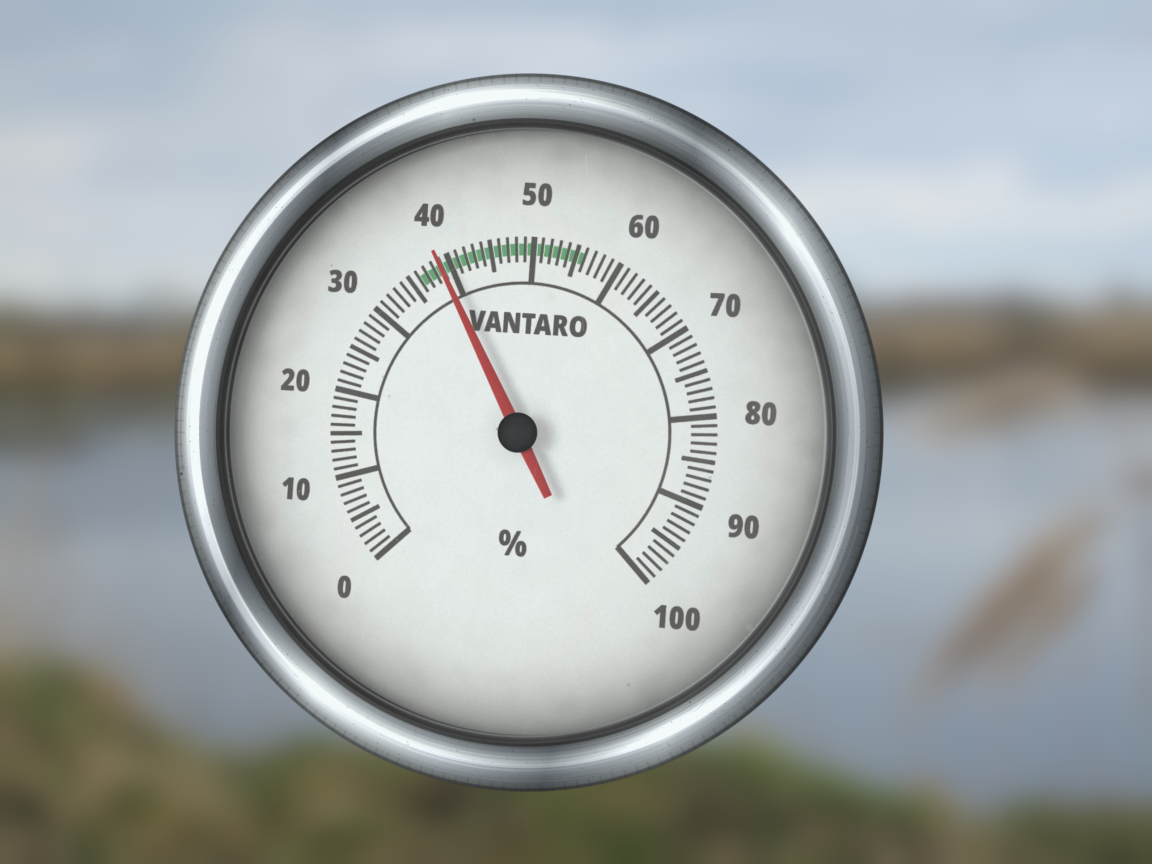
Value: % 39
